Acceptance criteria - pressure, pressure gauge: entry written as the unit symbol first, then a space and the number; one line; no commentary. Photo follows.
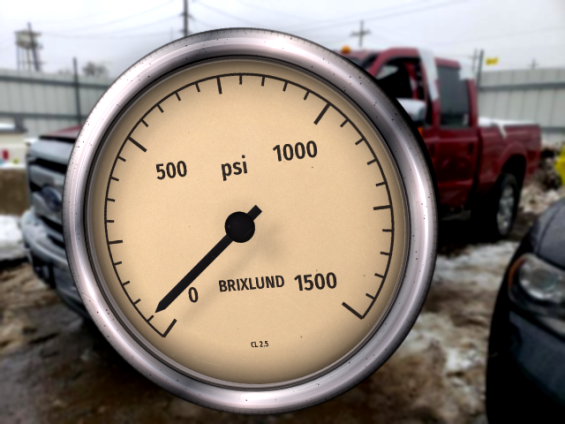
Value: psi 50
